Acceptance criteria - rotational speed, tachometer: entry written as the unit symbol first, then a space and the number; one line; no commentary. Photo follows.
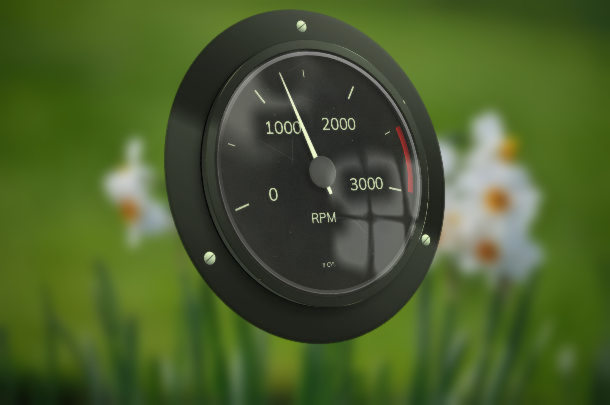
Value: rpm 1250
